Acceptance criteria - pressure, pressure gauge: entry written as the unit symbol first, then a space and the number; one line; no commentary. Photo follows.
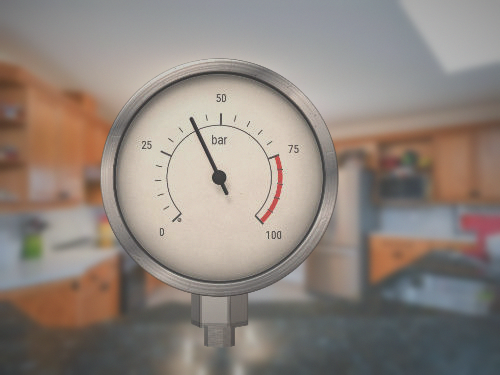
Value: bar 40
